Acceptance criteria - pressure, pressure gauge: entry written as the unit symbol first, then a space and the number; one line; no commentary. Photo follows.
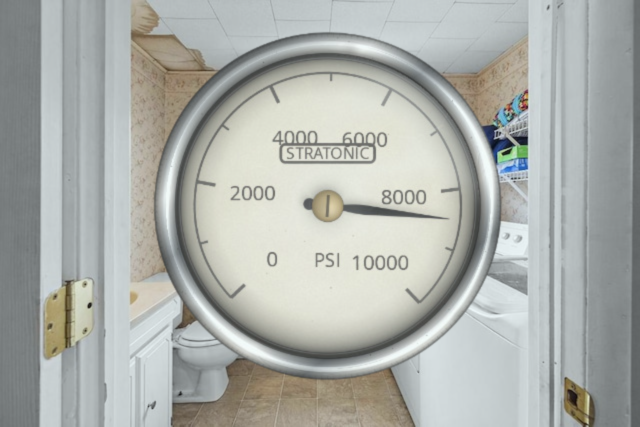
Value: psi 8500
